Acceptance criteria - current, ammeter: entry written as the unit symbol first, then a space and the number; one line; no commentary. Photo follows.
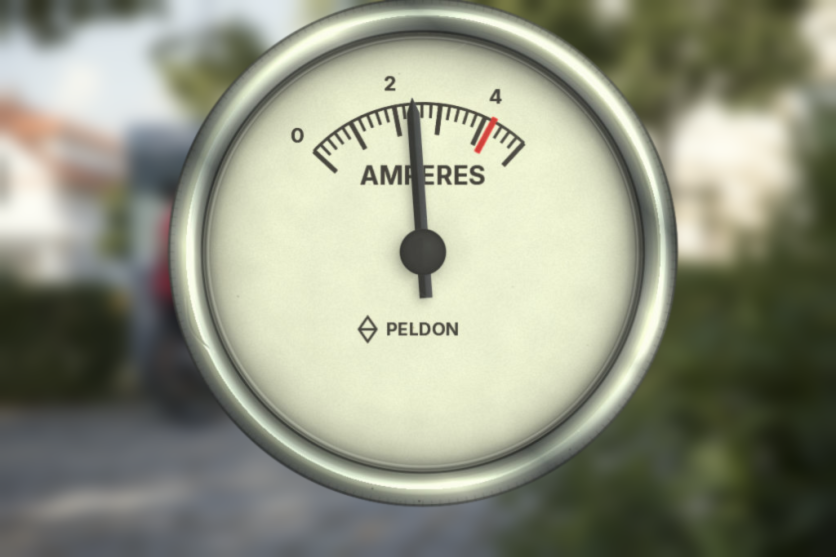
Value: A 2.4
